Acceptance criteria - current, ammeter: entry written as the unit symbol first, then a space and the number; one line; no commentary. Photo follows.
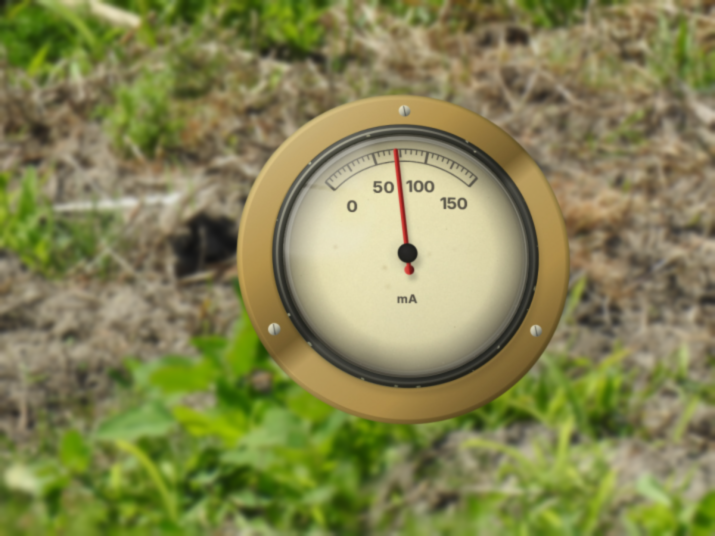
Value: mA 70
